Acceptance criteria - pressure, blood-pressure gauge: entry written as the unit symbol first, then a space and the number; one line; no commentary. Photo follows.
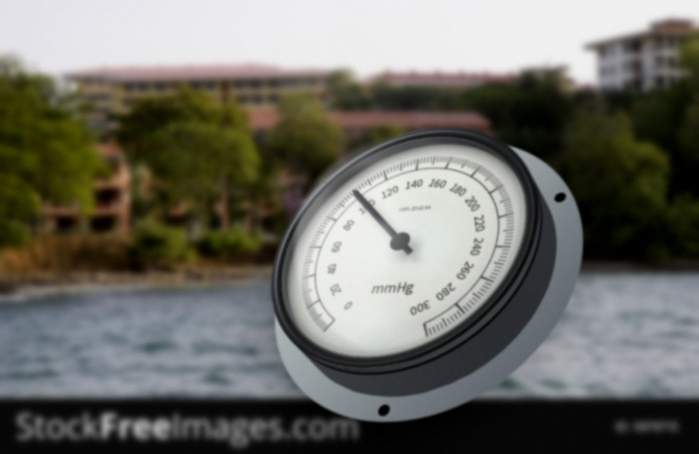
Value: mmHg 100
